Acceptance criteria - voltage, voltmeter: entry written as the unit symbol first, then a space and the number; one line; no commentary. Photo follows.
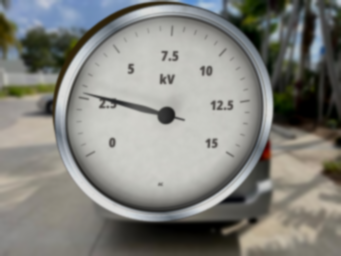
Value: kV 2.75
